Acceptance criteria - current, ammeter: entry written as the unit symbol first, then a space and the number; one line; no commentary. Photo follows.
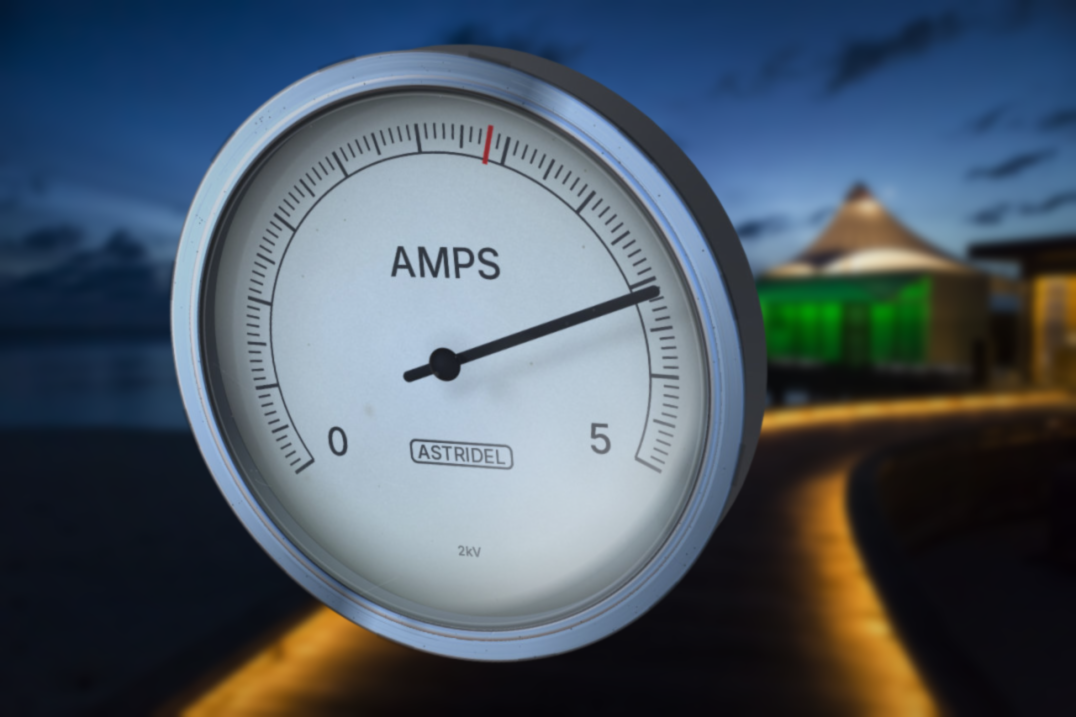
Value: A 4.05
